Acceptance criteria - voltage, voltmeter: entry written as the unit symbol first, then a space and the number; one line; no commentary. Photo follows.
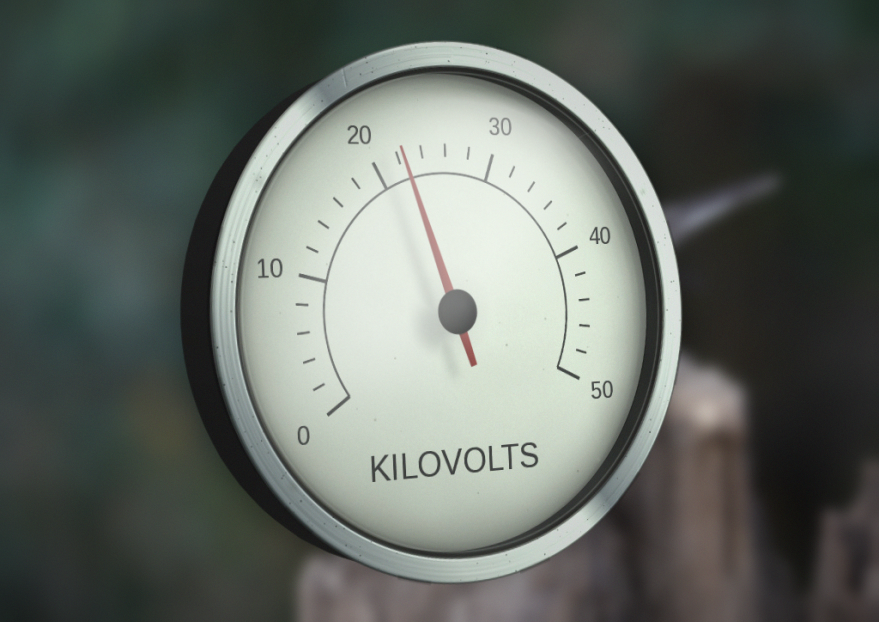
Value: kV 22
